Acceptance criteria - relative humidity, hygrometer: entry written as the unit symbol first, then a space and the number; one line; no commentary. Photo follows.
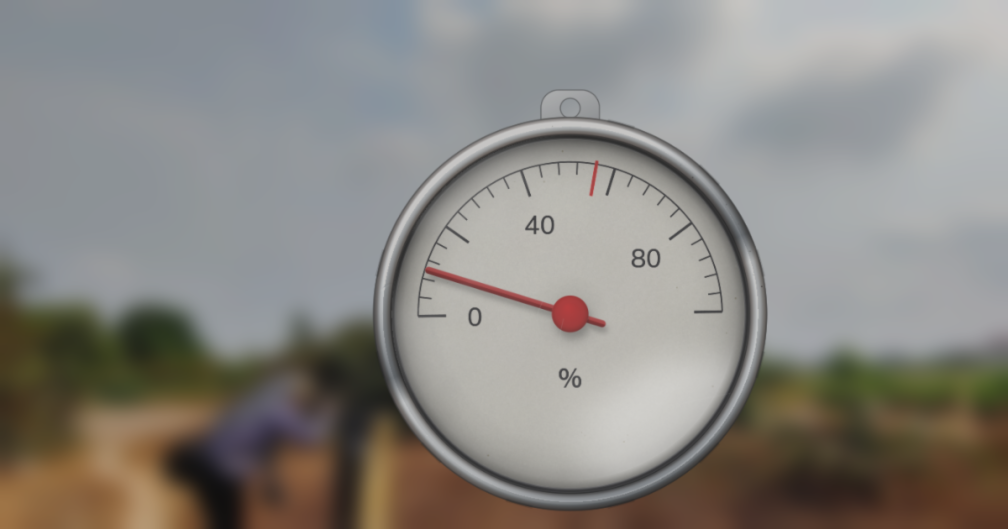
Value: % 10
